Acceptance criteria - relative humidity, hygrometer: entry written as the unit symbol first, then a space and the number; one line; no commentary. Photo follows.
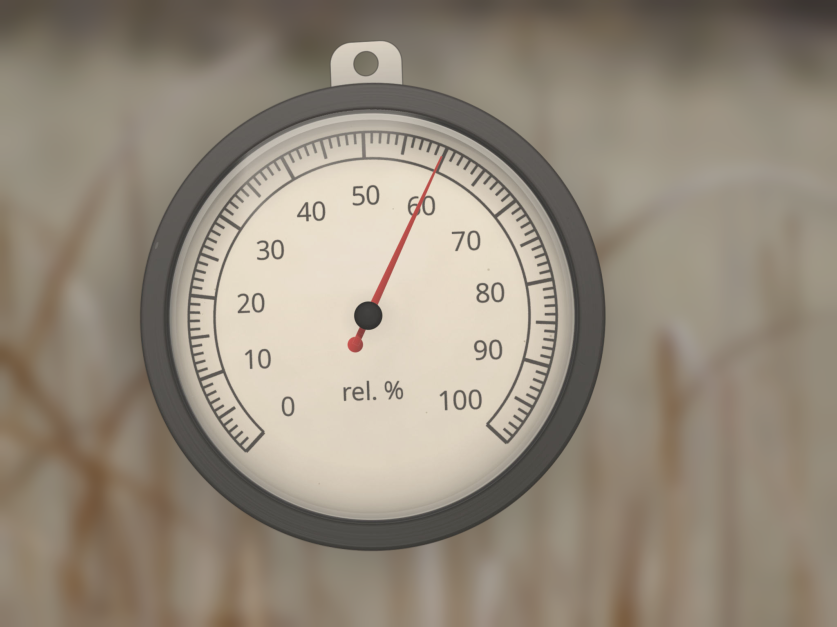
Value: % 60
